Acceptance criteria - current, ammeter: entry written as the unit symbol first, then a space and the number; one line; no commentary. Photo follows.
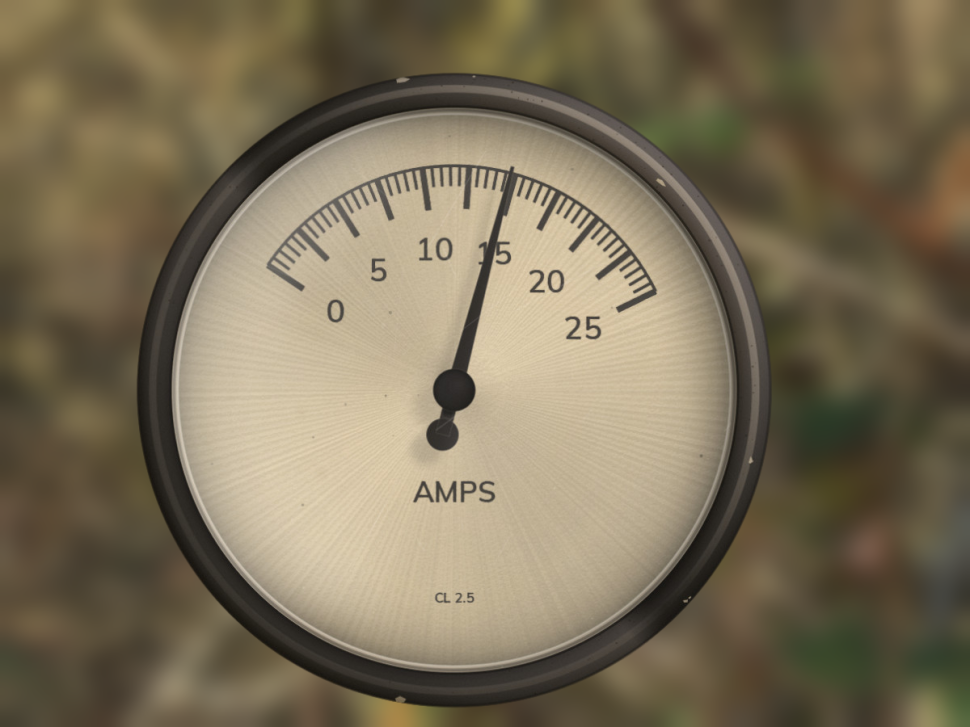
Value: A 14.75
